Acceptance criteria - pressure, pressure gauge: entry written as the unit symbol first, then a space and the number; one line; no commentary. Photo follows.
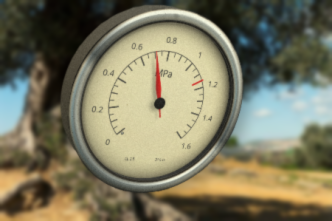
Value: MPa 0.7
